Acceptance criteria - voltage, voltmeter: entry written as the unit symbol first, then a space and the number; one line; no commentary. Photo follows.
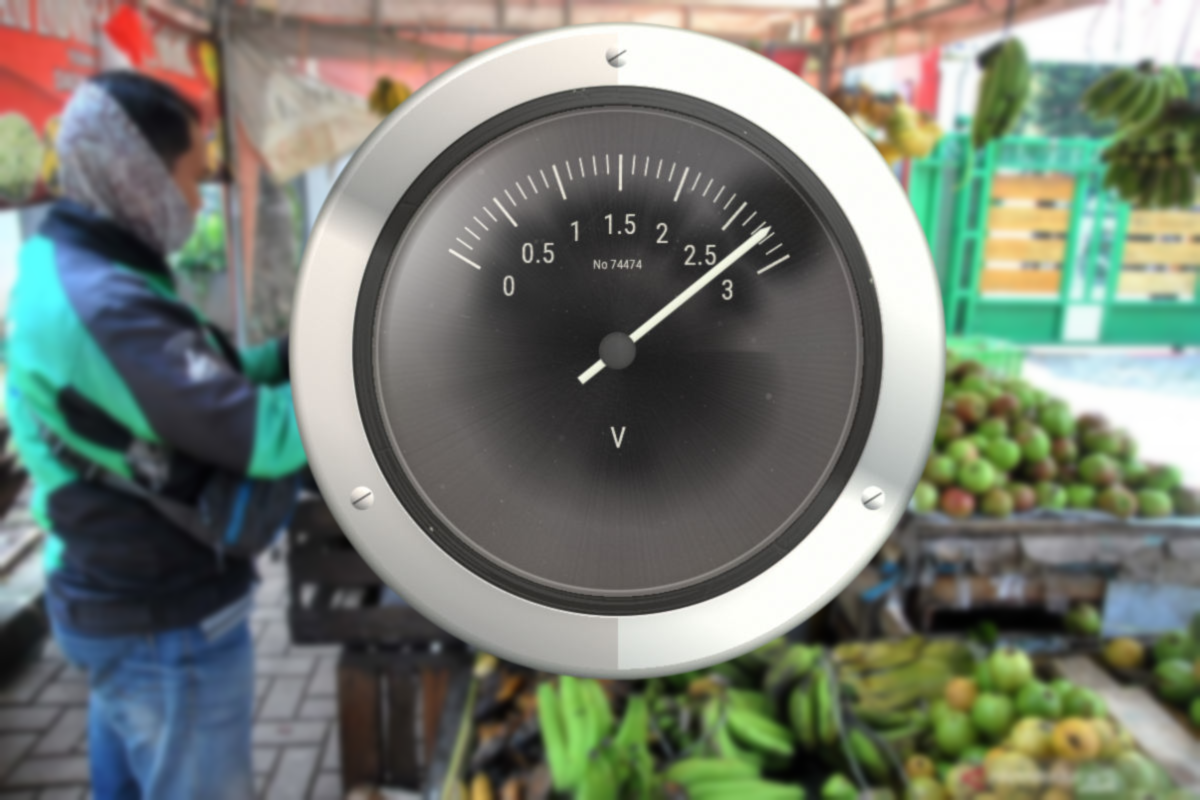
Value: V 2.75
